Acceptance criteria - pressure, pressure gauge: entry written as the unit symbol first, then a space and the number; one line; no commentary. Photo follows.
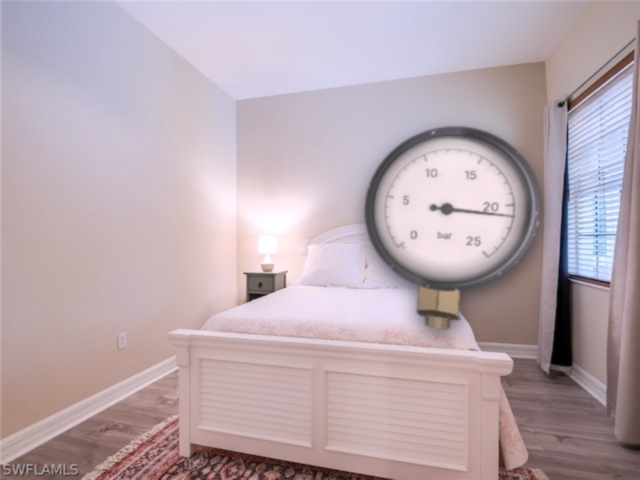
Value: bar 21
